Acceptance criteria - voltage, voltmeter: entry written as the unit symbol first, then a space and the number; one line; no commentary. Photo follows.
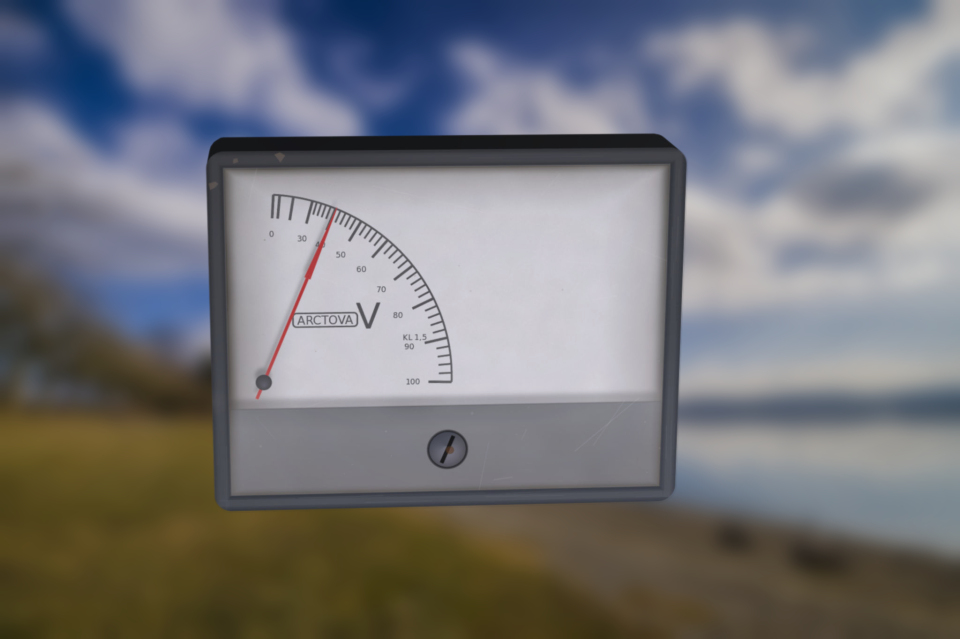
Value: V 40
